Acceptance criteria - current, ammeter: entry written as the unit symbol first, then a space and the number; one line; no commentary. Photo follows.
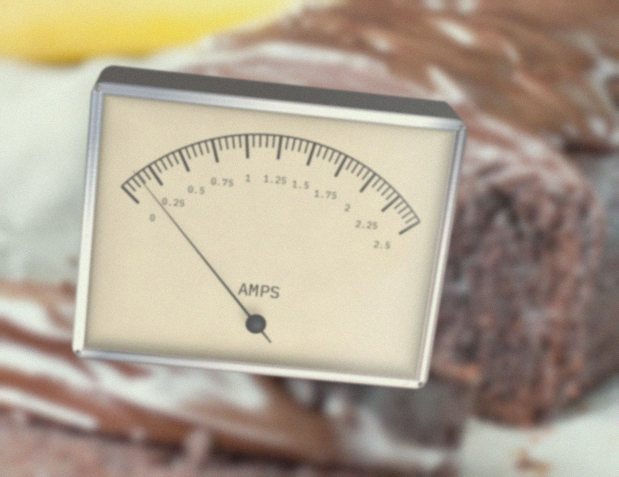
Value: A 0.15
